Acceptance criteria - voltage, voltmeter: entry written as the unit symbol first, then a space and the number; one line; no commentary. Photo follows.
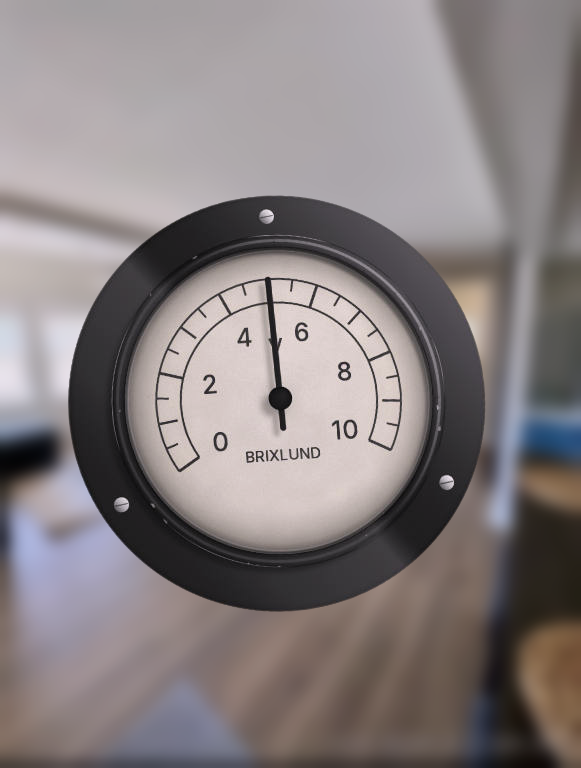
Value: V 5
